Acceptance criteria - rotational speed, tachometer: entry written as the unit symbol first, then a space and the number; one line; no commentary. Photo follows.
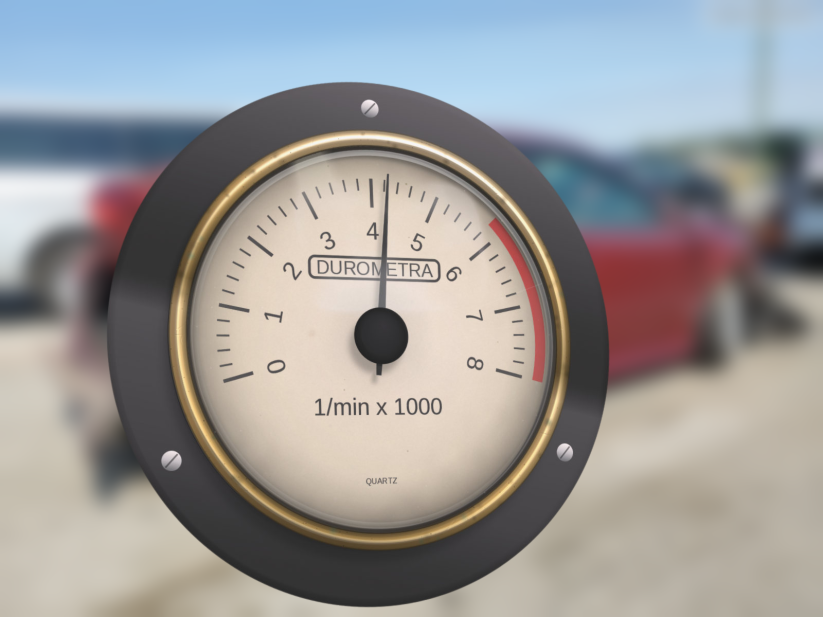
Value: rpm 4200
